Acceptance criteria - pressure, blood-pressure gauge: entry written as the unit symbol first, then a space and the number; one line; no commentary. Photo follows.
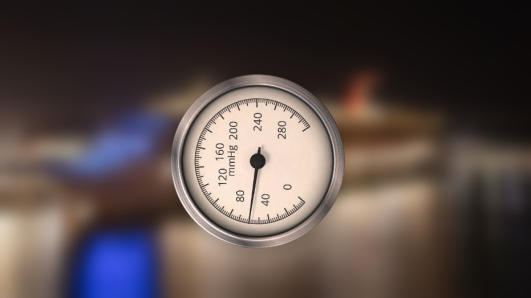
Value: mmHg 60
